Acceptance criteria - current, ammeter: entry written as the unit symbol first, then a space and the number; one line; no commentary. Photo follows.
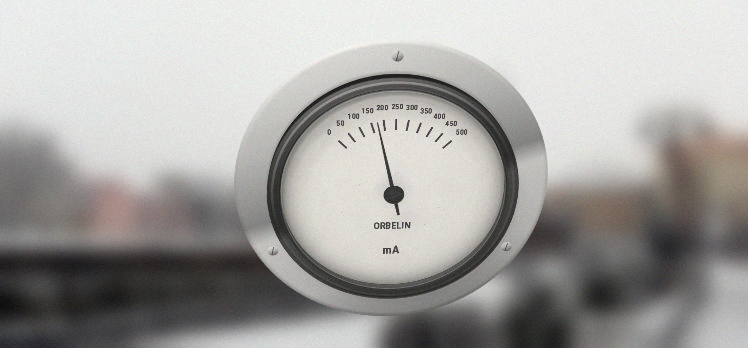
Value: mA 175
